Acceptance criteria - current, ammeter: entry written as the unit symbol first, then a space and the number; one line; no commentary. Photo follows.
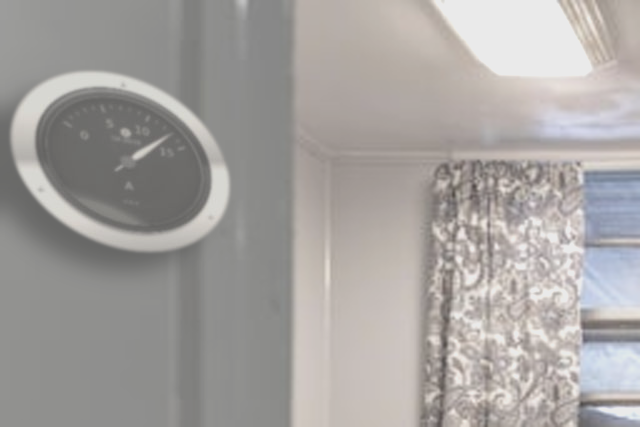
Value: A 13
